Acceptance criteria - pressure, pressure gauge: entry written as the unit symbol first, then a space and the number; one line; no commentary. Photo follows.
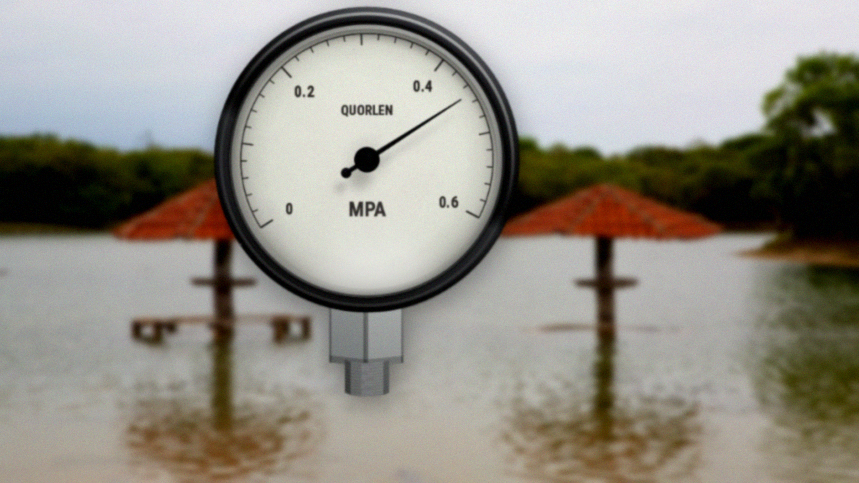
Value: MPa 0.45
